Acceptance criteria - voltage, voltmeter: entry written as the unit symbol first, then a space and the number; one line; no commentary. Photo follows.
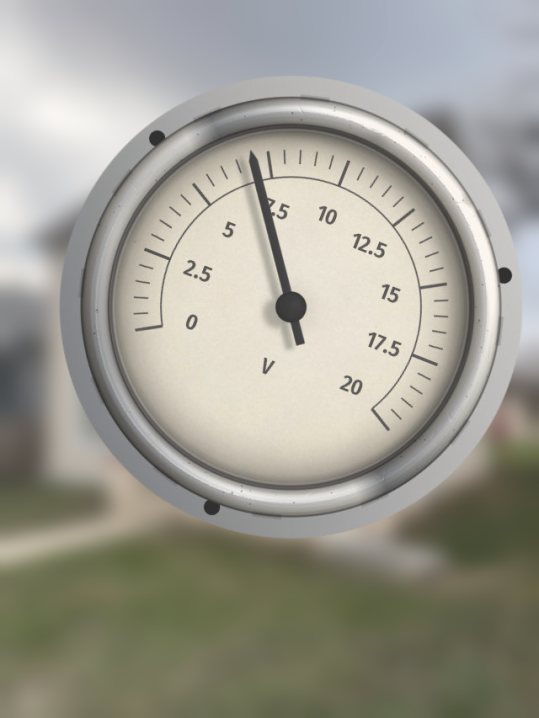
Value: V 7
